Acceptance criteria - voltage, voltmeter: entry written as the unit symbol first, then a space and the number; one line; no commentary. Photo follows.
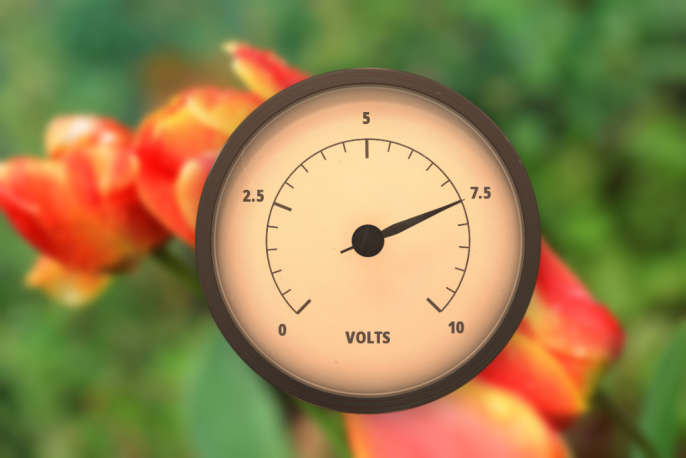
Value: V 7.5
